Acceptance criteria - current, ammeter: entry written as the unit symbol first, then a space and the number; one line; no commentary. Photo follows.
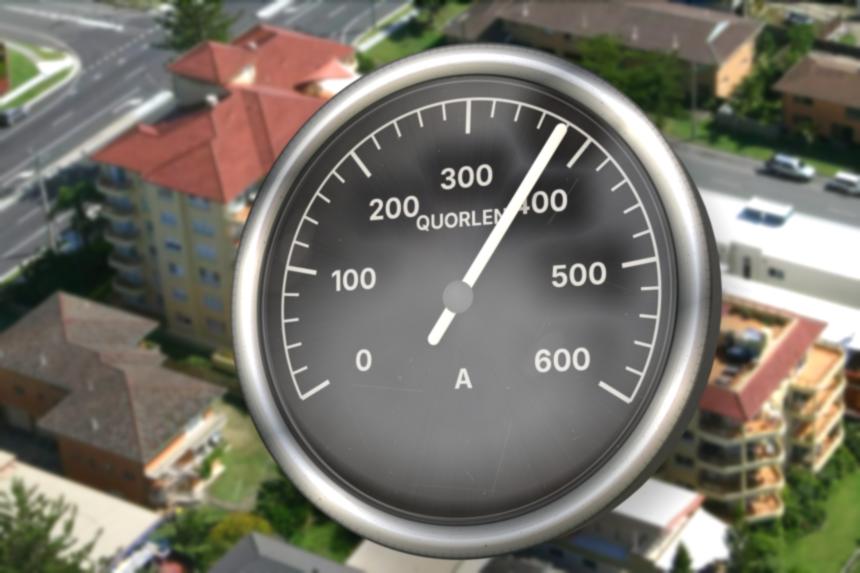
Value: A 380
